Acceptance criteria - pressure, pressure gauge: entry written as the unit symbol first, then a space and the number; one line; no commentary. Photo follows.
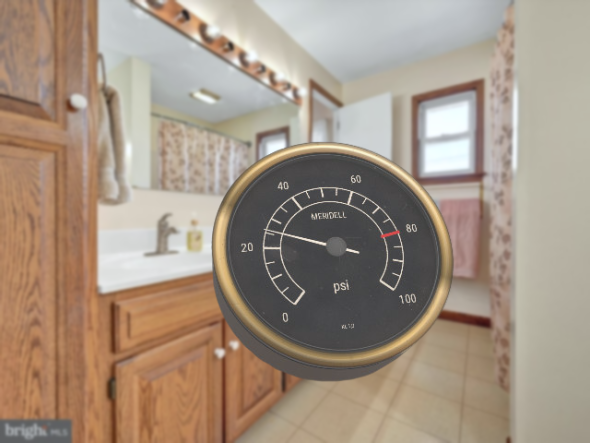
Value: psi 25
